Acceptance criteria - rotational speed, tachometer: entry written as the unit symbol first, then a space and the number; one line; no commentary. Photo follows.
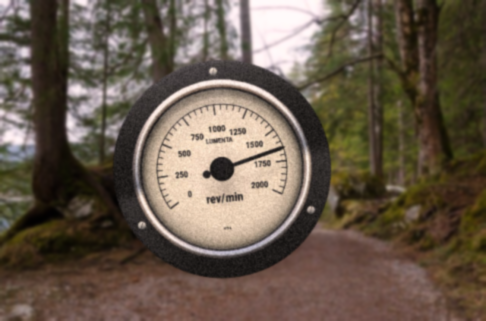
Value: rpm 1650
